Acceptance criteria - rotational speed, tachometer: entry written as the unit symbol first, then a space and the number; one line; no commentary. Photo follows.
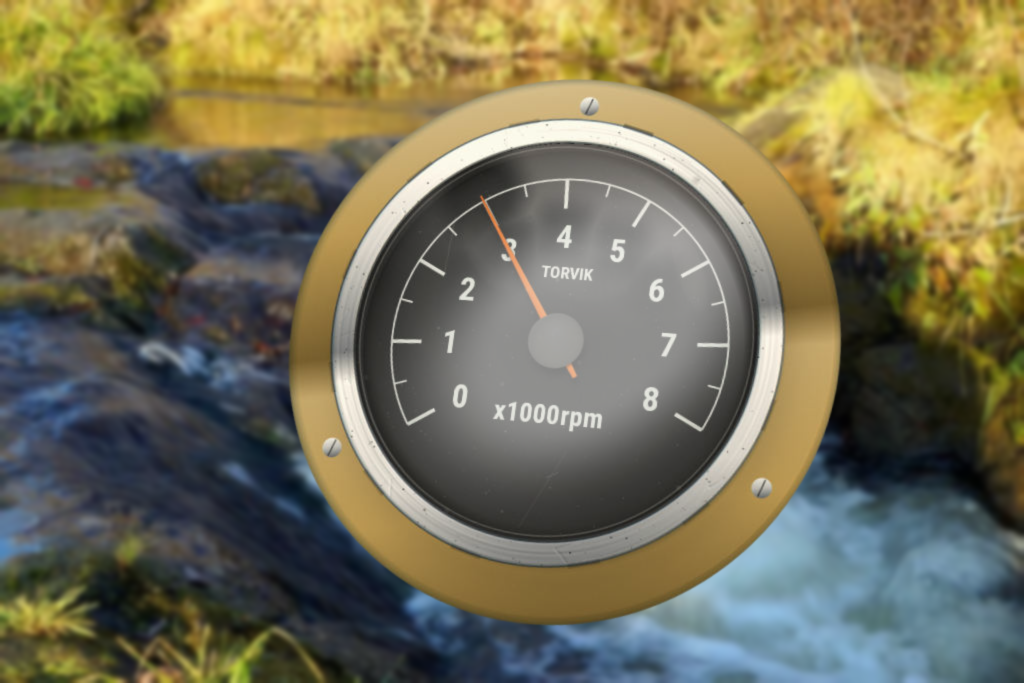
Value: rpm 3000
